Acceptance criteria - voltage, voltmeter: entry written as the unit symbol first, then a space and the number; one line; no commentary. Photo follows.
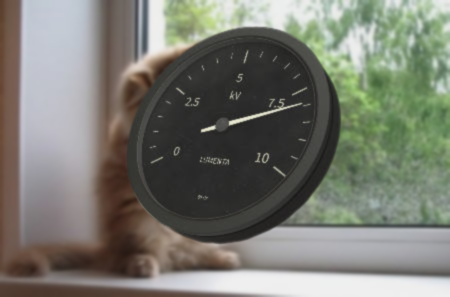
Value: kV 8
